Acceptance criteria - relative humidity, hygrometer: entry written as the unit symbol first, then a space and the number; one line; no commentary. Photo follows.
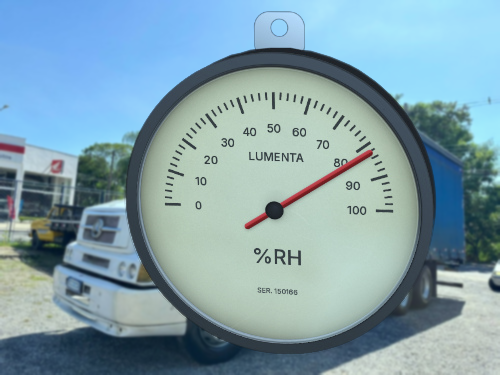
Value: % 82
